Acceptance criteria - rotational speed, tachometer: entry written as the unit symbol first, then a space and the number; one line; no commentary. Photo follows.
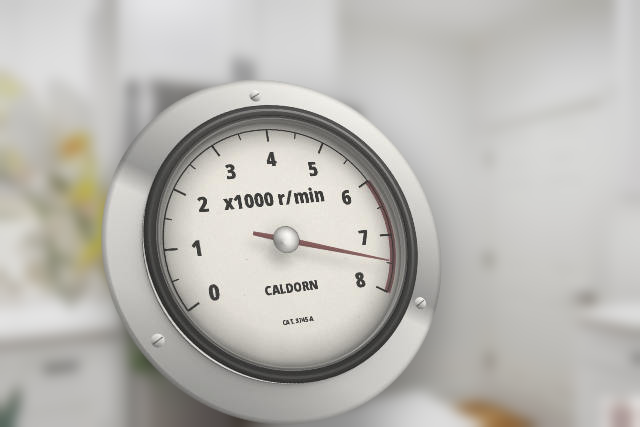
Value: rpm 7500
